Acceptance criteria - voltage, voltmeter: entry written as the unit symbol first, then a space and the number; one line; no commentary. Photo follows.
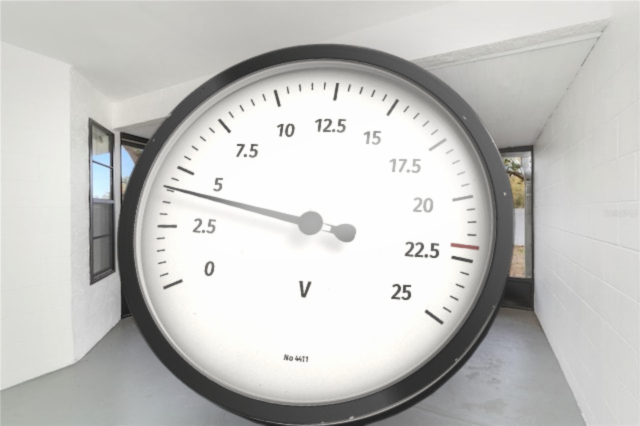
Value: V 4
